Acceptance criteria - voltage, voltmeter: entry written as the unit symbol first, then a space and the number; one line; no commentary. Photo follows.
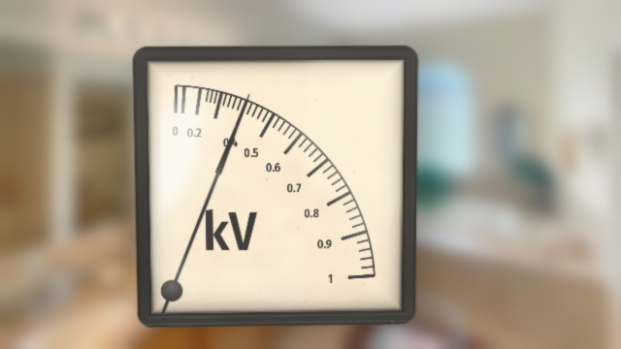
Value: kV 0.4
